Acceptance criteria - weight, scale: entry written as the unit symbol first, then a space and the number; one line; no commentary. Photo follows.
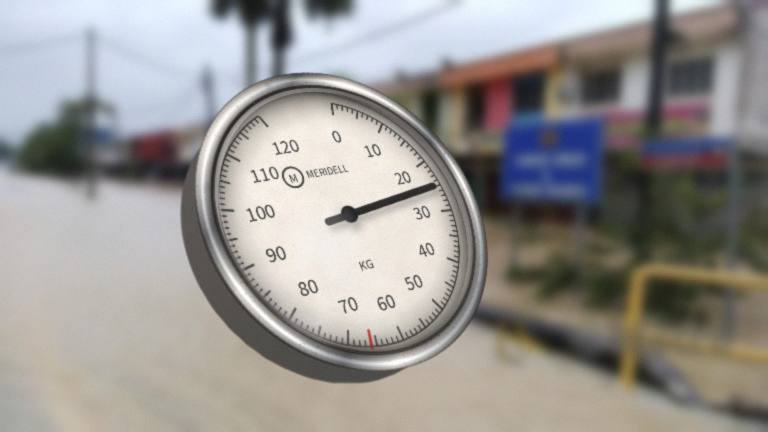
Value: kg 25
